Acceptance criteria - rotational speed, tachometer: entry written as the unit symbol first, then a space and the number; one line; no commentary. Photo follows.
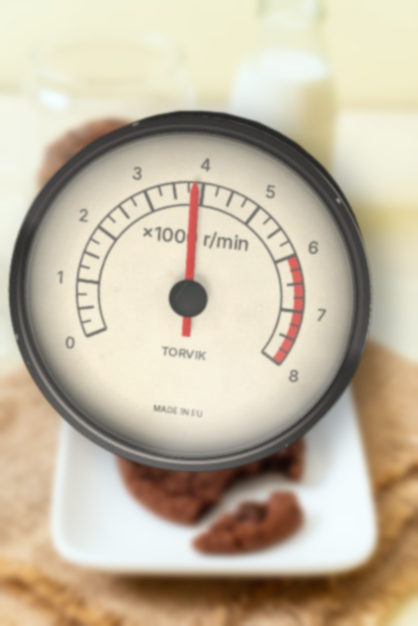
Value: rpm 3875
